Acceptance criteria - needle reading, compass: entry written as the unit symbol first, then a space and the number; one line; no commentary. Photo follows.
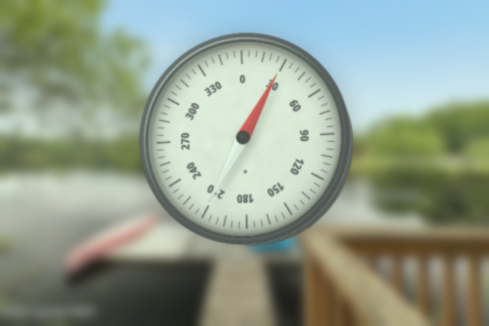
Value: ° 30
